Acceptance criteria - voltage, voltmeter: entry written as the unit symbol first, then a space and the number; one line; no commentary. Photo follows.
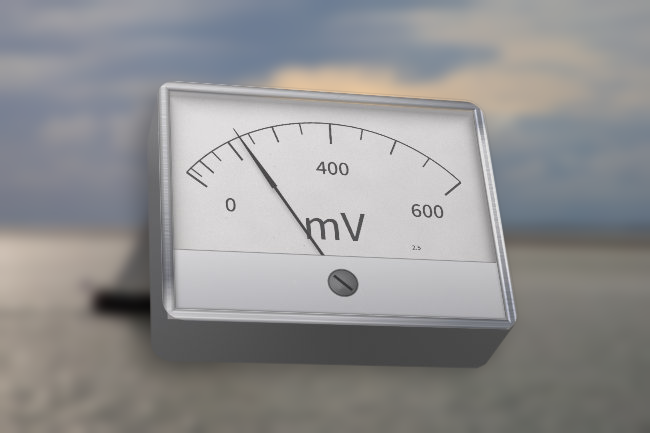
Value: mV 225
